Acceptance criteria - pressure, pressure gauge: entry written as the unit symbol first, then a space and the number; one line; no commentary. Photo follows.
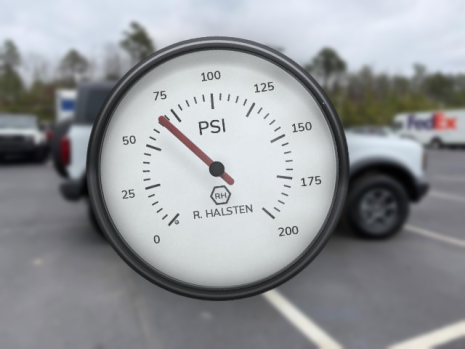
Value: psi 67.5
